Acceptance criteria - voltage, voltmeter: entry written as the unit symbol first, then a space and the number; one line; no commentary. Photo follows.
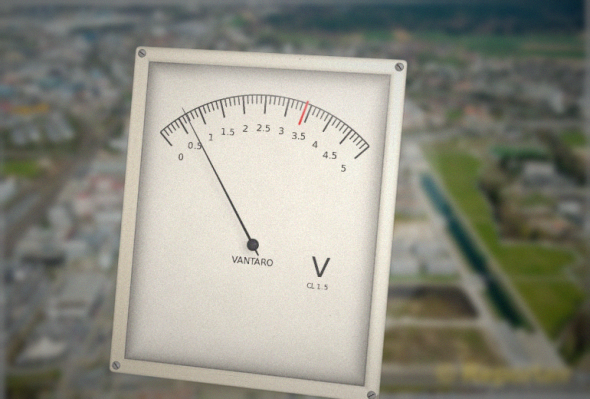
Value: V 0.7
